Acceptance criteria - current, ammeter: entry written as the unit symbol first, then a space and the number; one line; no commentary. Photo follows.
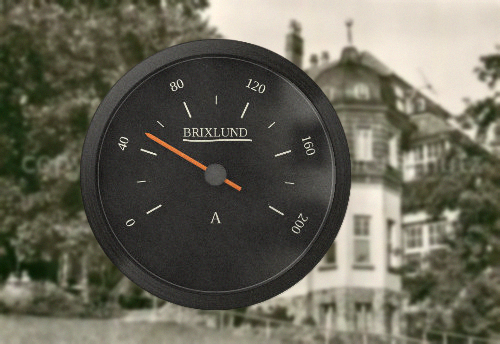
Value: A 50
